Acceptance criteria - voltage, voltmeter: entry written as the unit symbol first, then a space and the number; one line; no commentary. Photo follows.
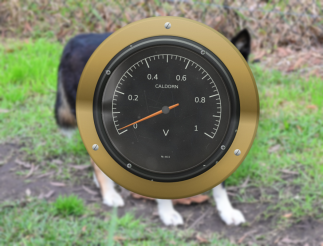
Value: V 0.02
